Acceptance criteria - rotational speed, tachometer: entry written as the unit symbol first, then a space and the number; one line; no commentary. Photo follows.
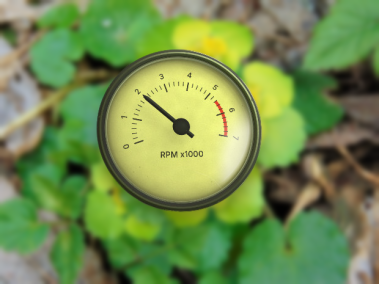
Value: rpm 2000
